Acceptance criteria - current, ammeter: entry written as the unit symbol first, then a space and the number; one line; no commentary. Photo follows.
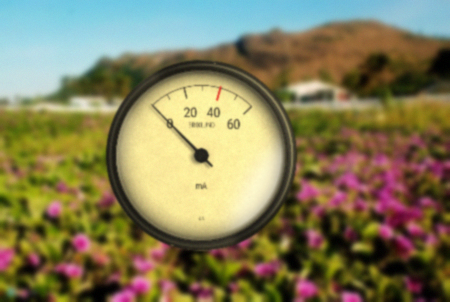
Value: mA 0
